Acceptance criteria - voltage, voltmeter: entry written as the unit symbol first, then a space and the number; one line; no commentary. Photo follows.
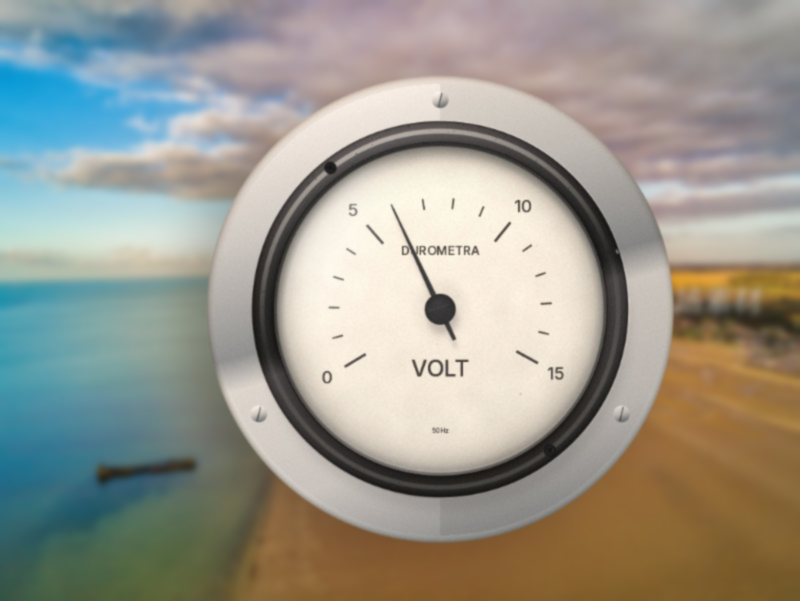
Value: V 6
